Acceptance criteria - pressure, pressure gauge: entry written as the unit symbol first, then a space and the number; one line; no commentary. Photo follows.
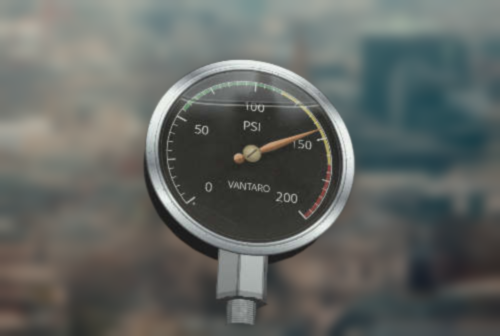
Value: psi 145
